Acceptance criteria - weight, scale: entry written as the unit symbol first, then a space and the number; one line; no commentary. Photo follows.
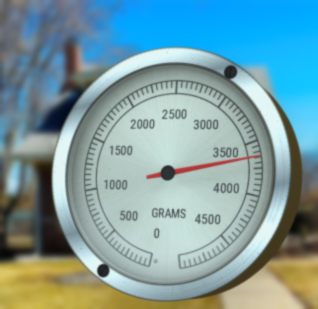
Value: g 3650
